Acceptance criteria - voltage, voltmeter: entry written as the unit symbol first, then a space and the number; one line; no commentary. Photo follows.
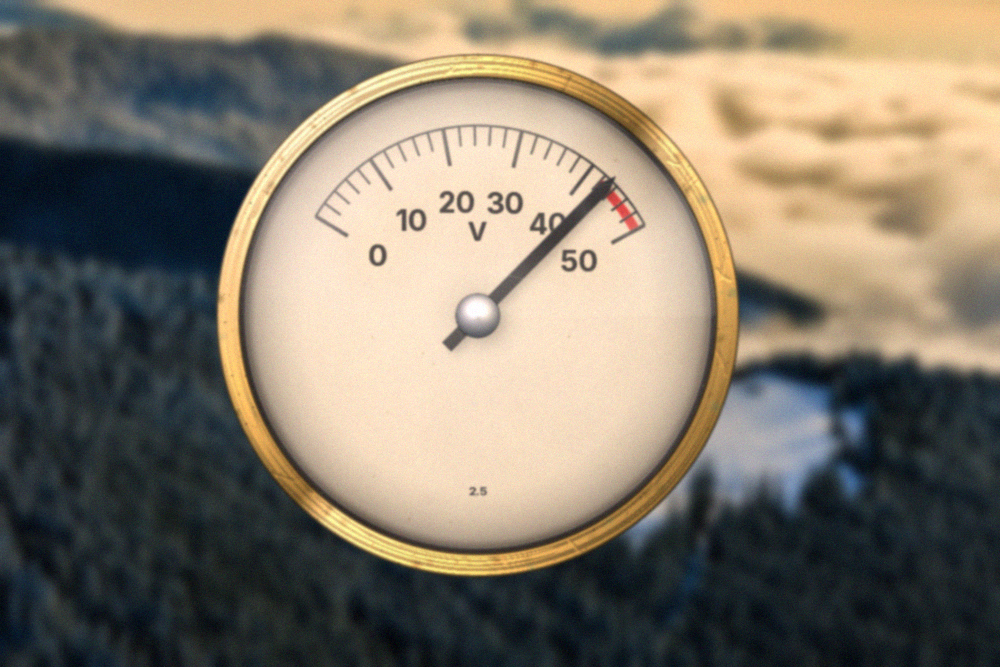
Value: V 43
